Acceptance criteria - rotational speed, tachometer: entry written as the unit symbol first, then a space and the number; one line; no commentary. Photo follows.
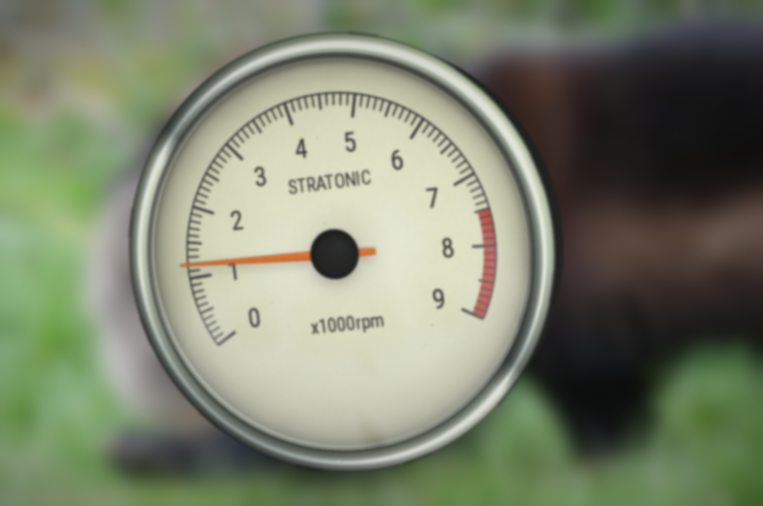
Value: rpm 1200
